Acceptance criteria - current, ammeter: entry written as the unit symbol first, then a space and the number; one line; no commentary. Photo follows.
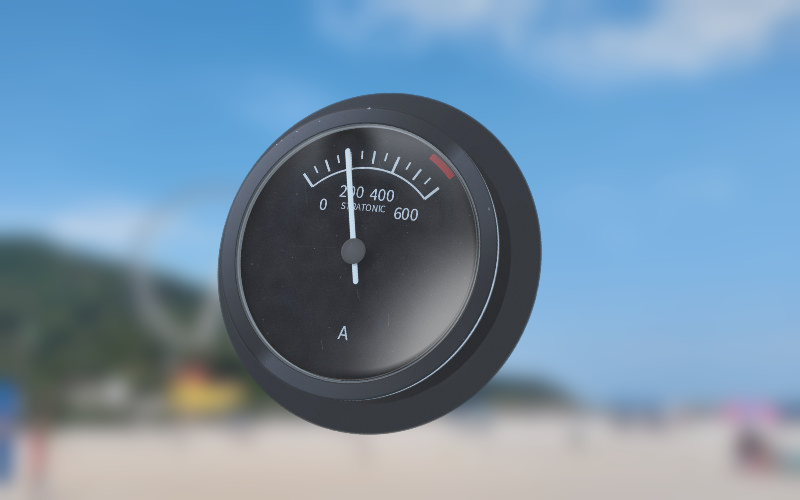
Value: A 200
